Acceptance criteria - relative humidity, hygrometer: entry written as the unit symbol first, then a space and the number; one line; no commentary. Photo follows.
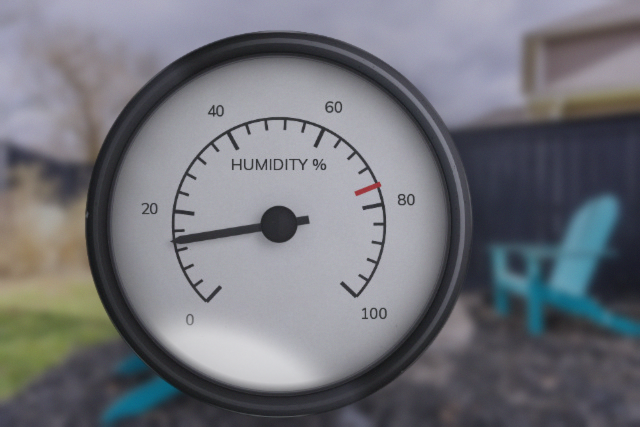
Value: % 14
